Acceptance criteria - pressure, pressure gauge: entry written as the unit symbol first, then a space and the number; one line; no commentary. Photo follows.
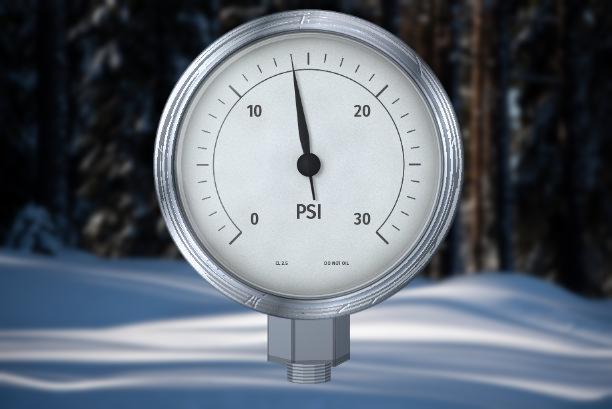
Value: psi 14
